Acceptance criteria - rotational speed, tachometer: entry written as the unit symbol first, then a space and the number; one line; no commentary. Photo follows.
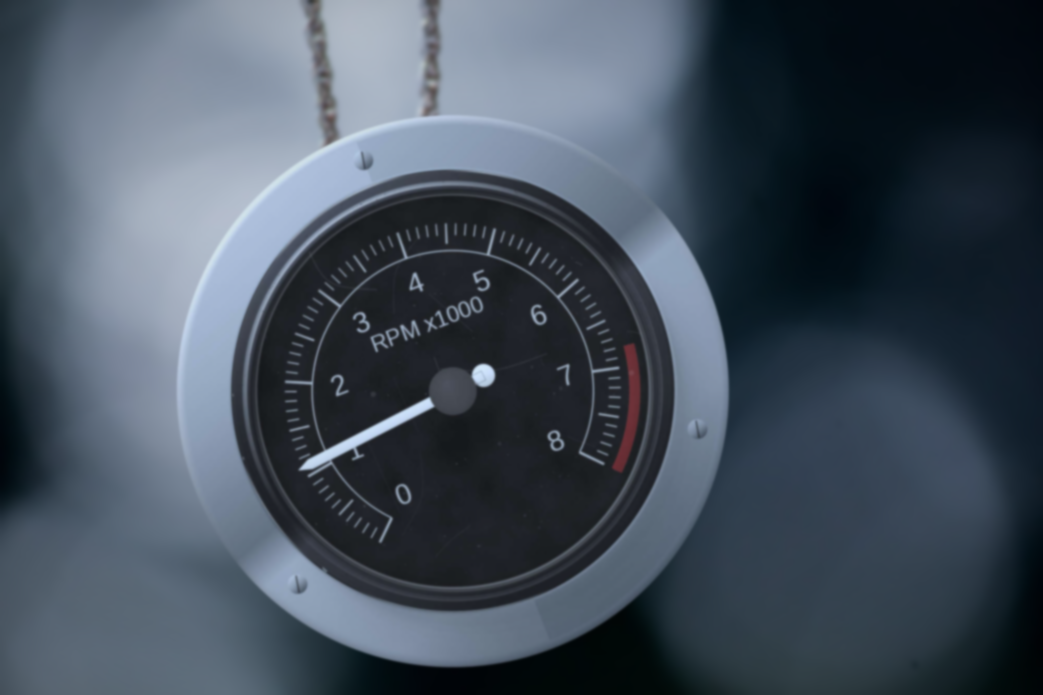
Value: rpm 1100
